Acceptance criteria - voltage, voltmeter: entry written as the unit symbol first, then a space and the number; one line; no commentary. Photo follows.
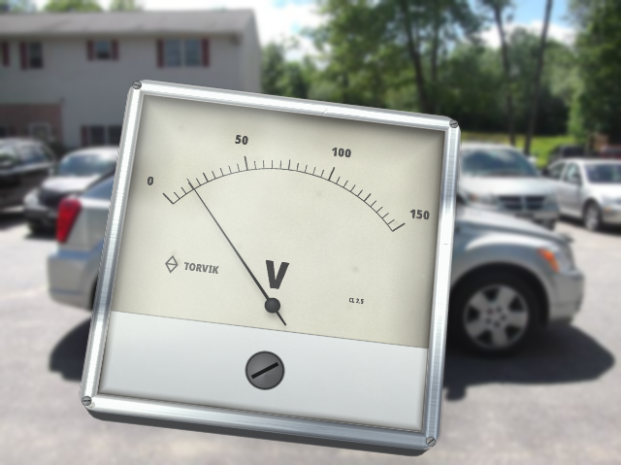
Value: V 15
